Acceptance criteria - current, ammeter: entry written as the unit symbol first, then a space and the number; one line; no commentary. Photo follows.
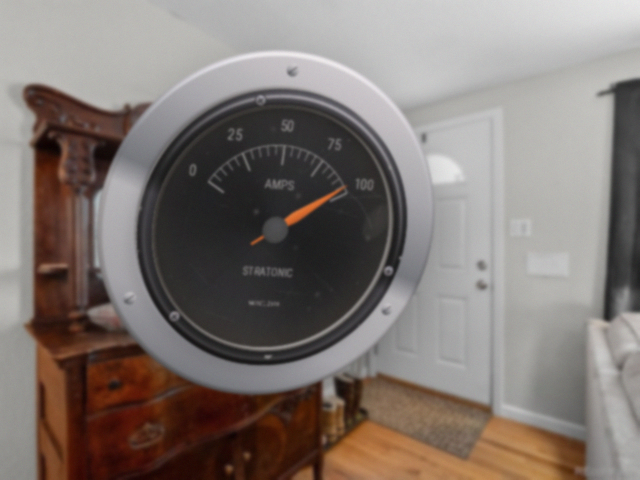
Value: A 95
